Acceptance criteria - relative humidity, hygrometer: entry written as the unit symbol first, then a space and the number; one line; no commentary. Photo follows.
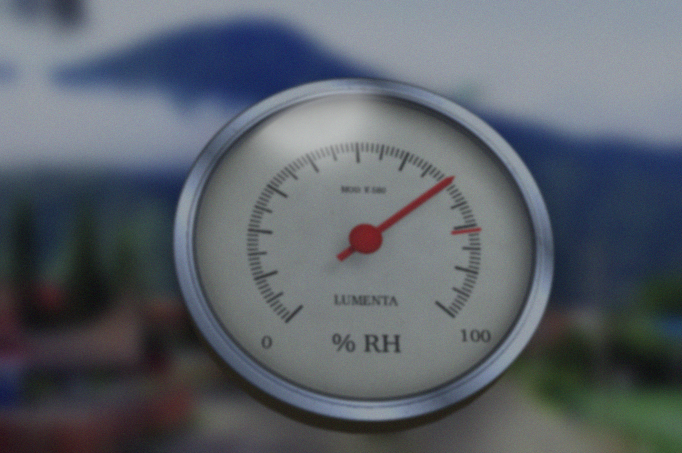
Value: % 70
